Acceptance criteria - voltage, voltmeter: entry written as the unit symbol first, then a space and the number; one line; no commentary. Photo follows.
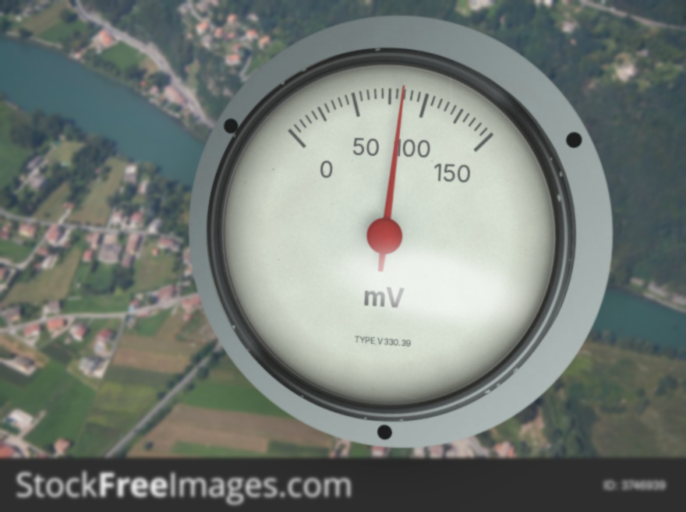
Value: mV 85
